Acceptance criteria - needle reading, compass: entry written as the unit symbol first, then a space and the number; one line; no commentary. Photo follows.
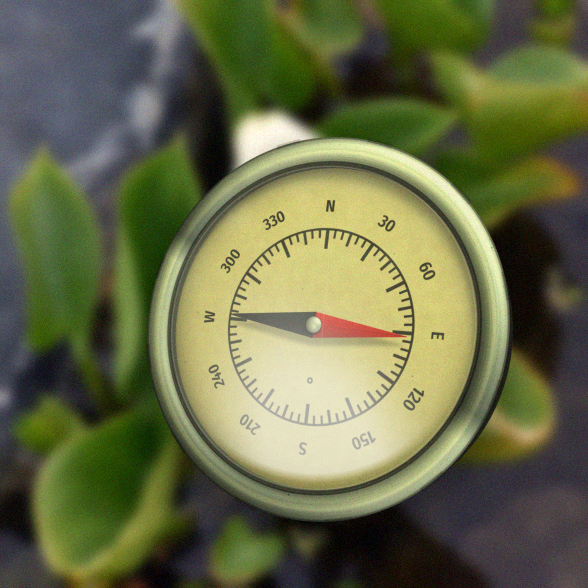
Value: ° 92.5
